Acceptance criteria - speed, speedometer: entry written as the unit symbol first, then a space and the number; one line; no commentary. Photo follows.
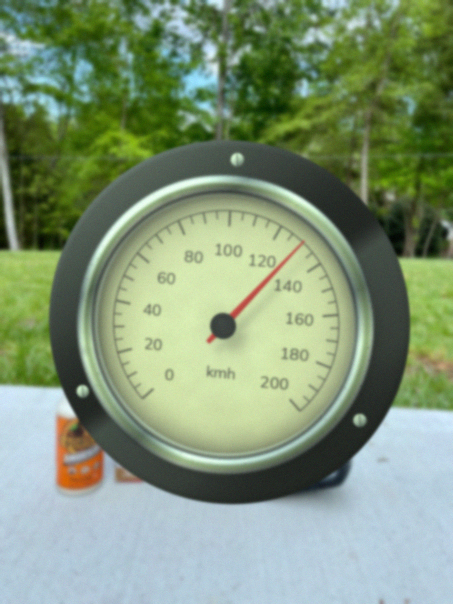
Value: km/h 130
